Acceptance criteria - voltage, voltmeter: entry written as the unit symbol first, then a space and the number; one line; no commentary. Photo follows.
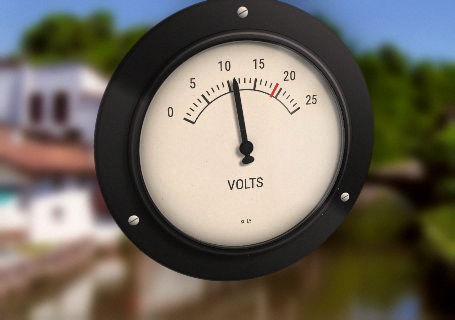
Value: V 11
